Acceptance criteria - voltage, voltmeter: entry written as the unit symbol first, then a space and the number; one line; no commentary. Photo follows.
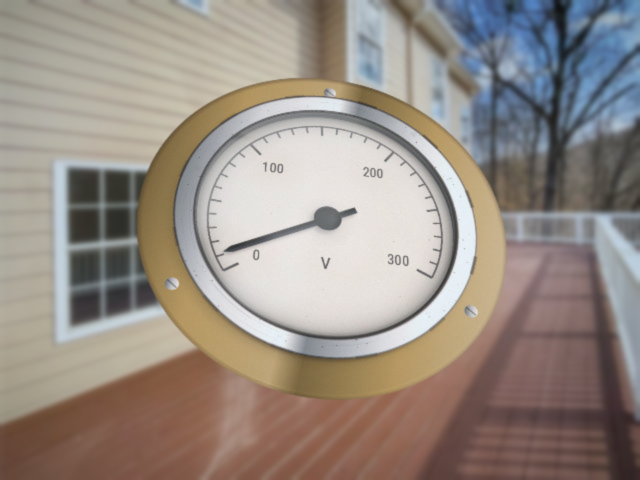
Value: V 10
